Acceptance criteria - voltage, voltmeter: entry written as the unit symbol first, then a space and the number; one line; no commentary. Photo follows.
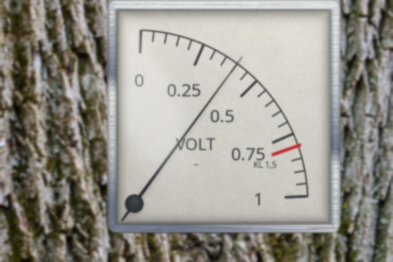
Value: V 0.4
